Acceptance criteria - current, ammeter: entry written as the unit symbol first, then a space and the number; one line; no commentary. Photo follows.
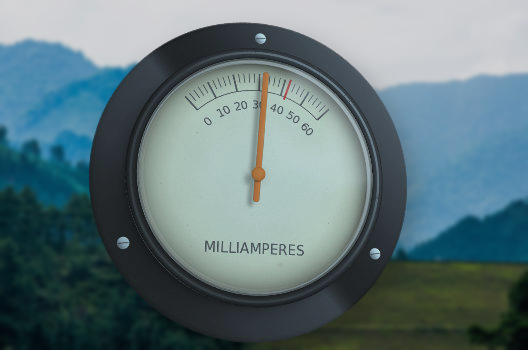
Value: mA 32
